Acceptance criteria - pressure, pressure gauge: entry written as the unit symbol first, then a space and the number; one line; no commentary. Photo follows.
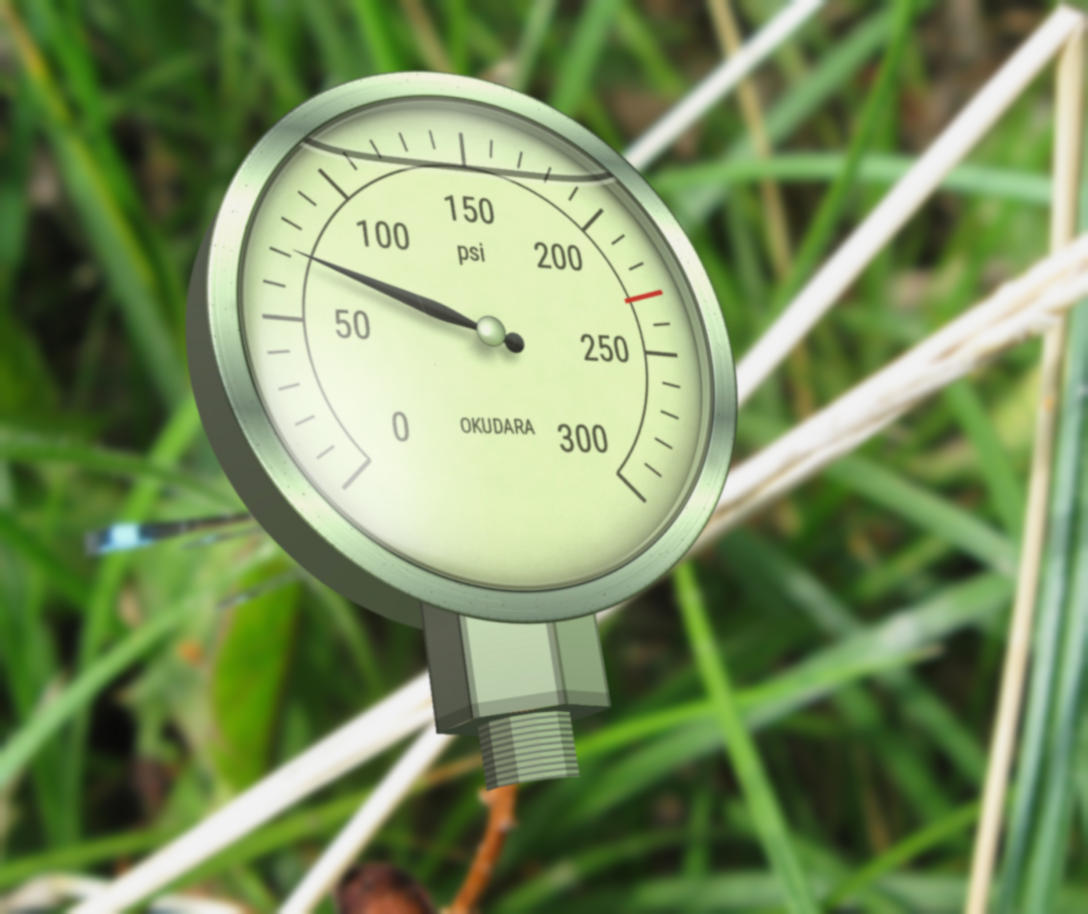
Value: psi 70
